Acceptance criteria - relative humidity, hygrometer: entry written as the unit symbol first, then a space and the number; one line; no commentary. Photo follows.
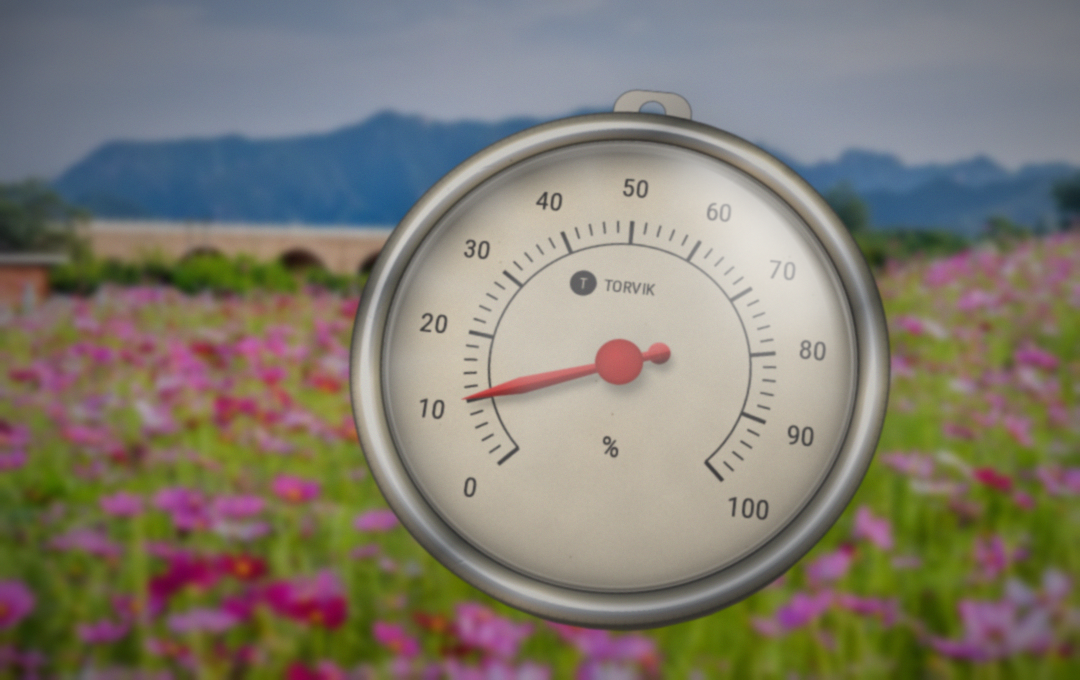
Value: % 10
